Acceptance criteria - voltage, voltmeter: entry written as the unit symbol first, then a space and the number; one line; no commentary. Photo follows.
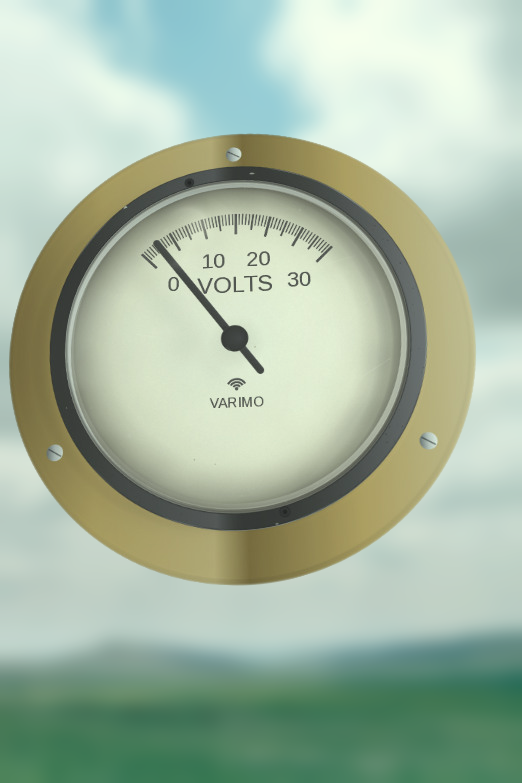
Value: V 2.5
